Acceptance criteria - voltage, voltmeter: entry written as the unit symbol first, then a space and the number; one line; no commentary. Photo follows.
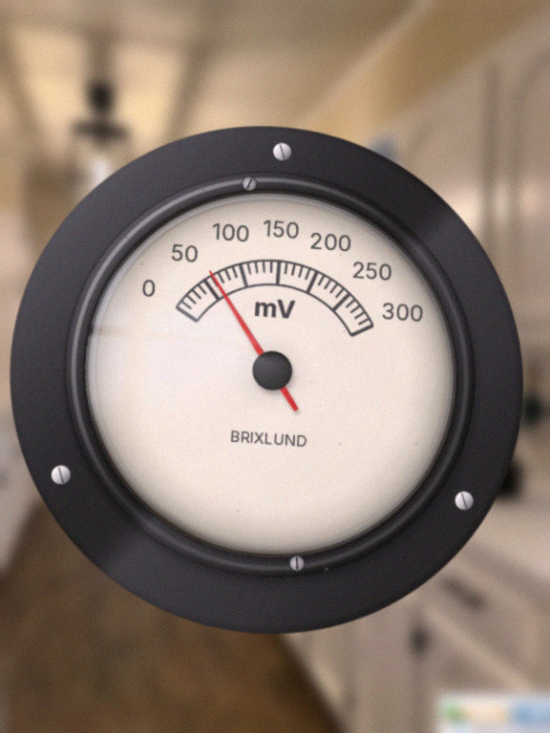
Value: mV 60
